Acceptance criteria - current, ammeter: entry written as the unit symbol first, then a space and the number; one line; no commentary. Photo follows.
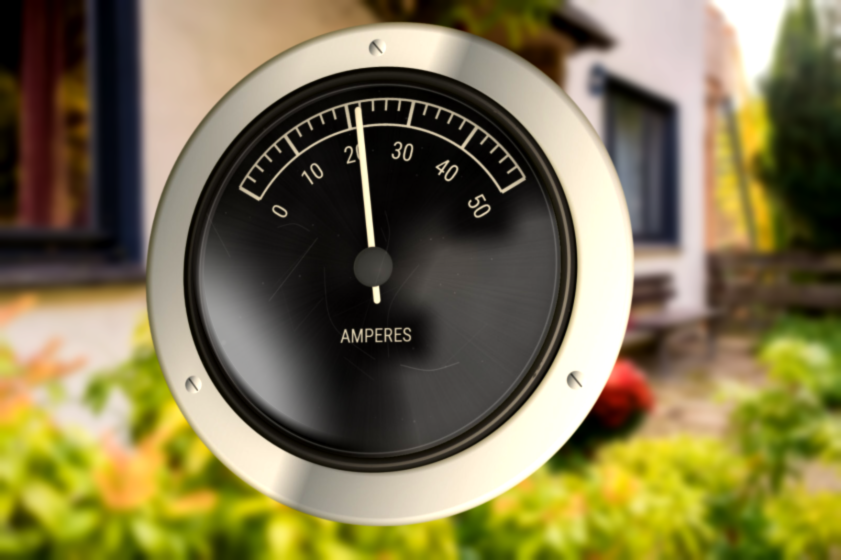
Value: A 22
